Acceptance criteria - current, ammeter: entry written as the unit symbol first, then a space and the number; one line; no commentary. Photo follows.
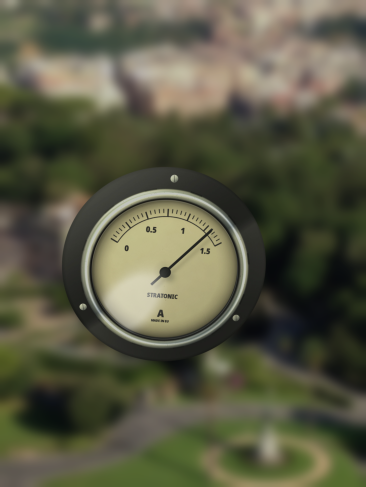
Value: A 1.3
